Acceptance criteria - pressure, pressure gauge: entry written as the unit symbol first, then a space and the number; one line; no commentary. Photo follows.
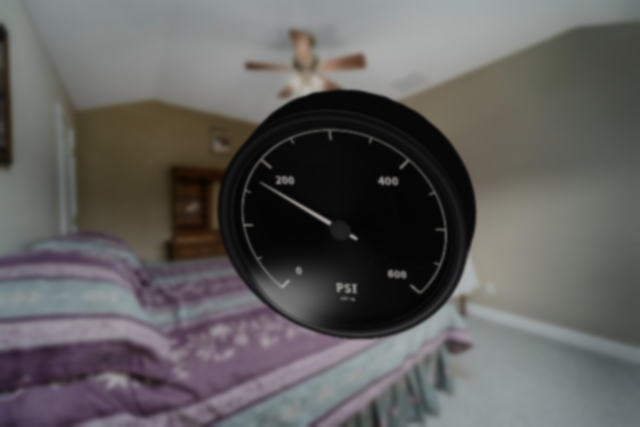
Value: psi 175
